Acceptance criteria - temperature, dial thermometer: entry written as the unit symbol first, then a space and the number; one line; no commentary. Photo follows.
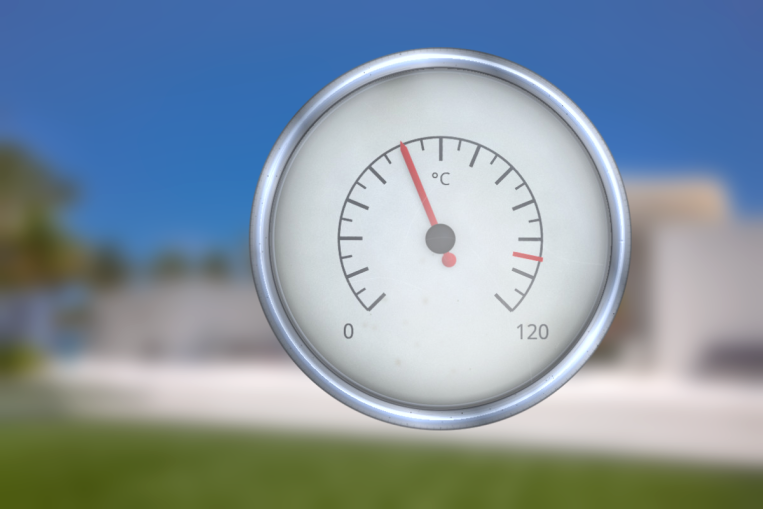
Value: °C 50
